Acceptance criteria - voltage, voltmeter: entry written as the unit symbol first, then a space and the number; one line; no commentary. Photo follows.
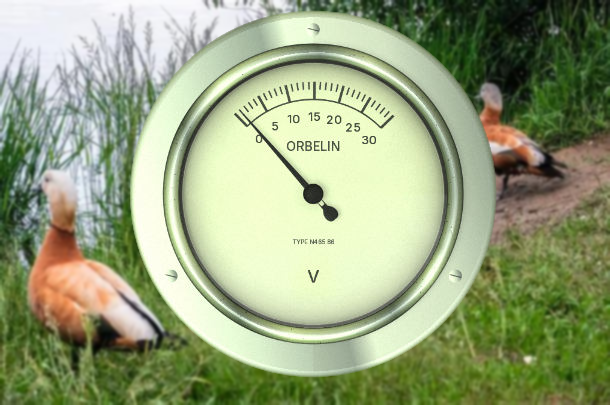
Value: V 1
